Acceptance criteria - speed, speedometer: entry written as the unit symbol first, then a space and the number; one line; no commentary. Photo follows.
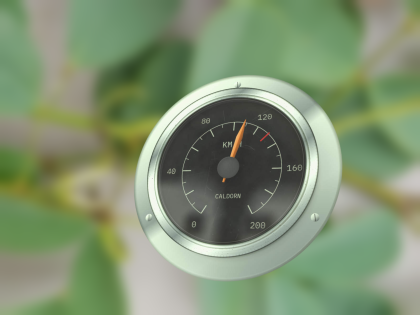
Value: km/h 110
